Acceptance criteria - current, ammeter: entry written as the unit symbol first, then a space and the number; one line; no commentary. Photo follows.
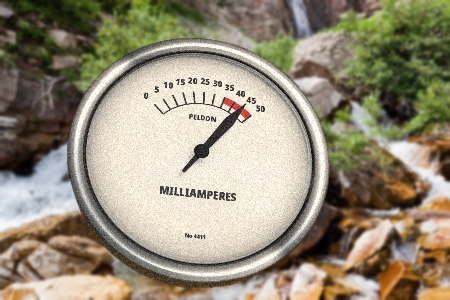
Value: mA 45
